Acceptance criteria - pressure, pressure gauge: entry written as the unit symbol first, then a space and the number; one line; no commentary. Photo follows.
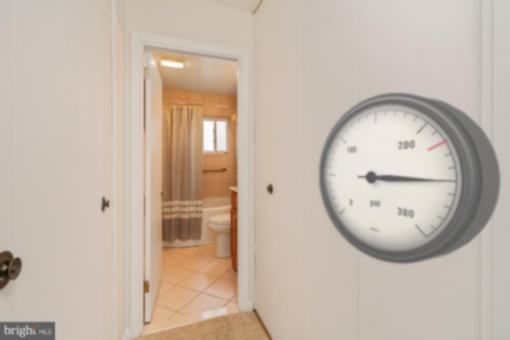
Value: psi 250
